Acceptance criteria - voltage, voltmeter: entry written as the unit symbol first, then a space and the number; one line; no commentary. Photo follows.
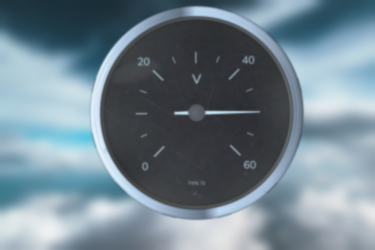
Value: V 50
